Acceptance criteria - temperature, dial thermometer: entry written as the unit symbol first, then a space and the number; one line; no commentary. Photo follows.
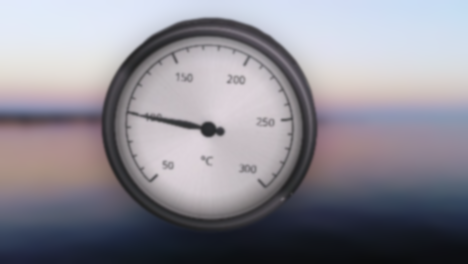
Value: °C 100
